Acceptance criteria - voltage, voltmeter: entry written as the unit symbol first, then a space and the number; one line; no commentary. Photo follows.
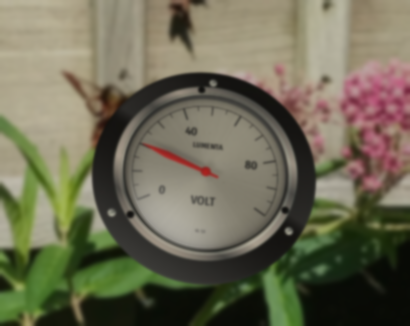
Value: V 20
